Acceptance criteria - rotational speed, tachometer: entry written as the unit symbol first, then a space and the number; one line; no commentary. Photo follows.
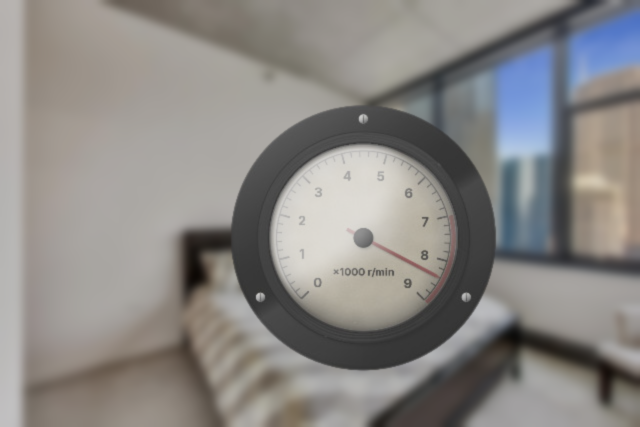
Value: rpm 8400
